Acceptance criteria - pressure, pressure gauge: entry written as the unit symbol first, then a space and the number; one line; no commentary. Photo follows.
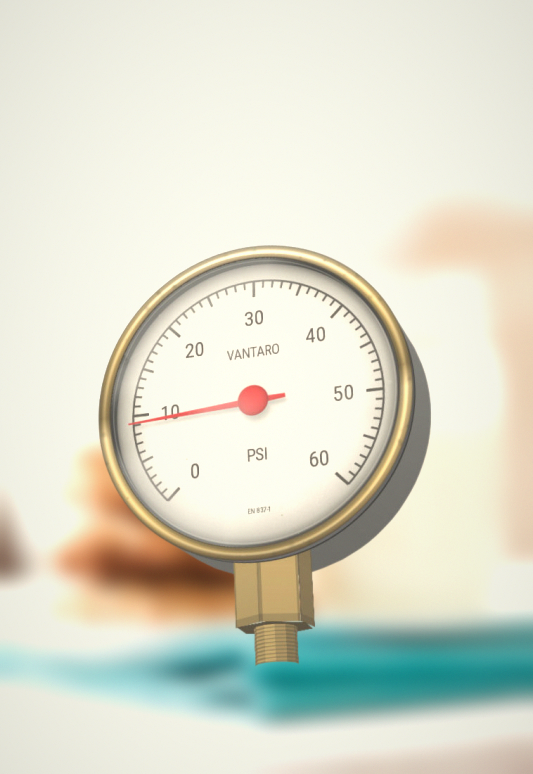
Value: psi 9
